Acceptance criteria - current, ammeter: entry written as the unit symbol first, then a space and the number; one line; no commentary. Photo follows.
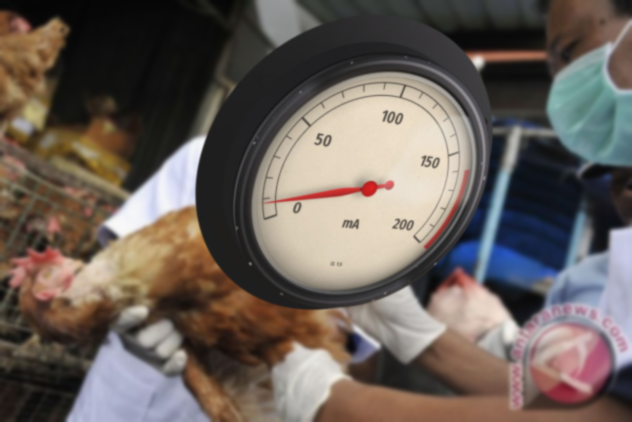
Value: mA 10
